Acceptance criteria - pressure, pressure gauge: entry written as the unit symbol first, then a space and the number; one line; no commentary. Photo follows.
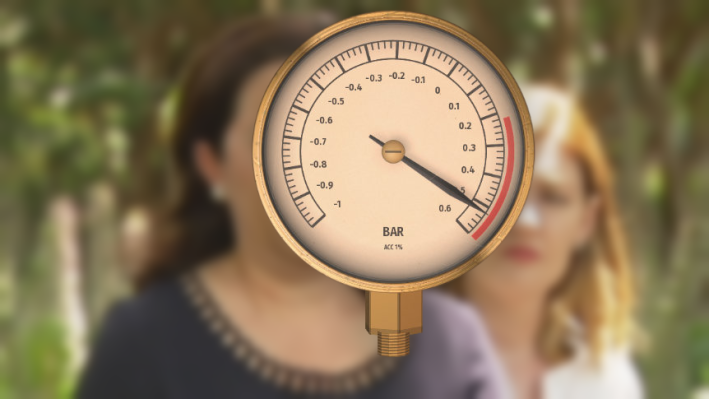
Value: bar 0.52
